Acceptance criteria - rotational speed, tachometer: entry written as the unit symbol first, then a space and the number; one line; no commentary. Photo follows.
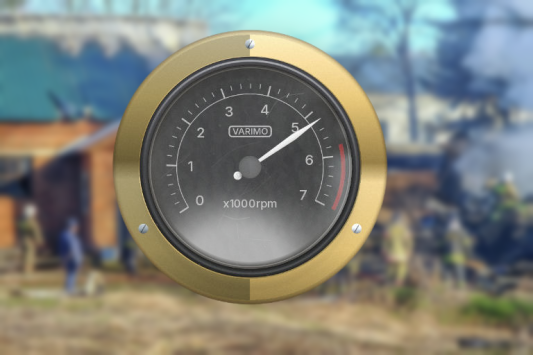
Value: rpm 5200
